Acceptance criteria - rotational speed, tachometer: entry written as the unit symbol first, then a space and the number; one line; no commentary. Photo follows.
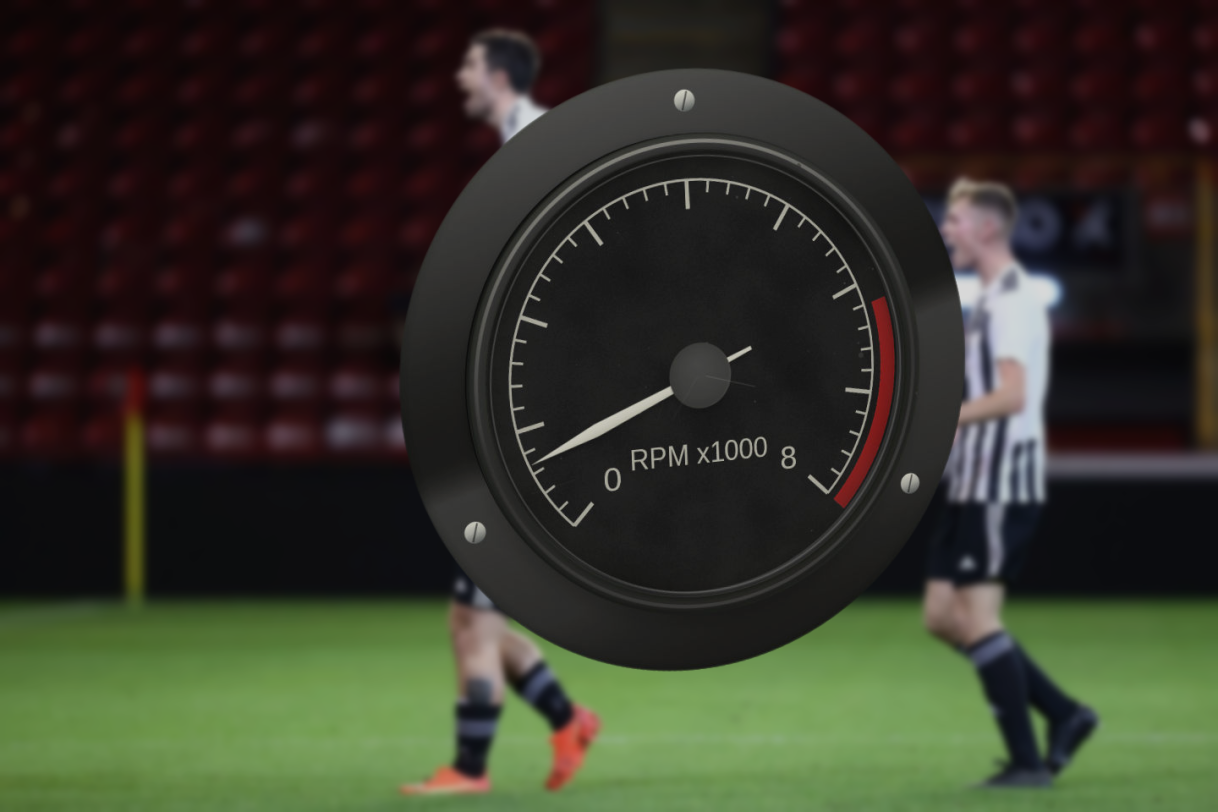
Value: rpm 700
